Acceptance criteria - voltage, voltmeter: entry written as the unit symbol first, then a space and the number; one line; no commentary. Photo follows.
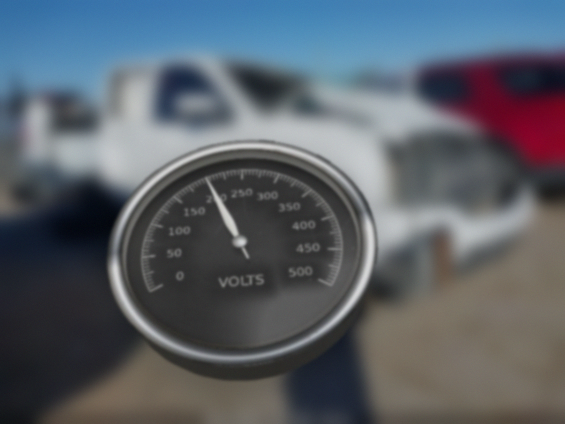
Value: V 200
